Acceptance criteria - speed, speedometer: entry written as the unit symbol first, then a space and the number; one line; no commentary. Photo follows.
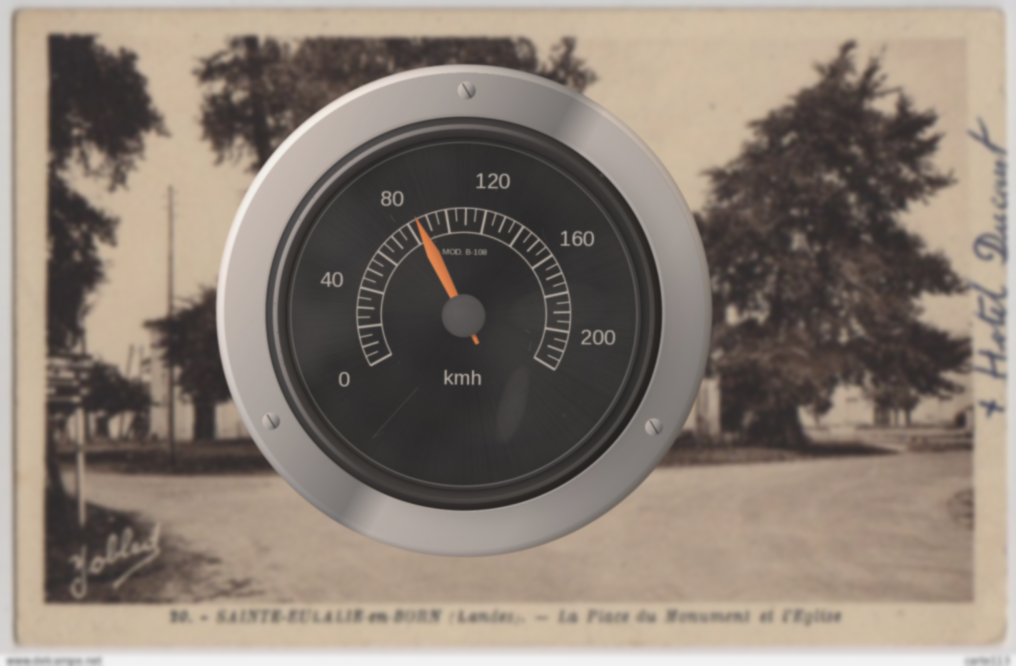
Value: km/h 85
